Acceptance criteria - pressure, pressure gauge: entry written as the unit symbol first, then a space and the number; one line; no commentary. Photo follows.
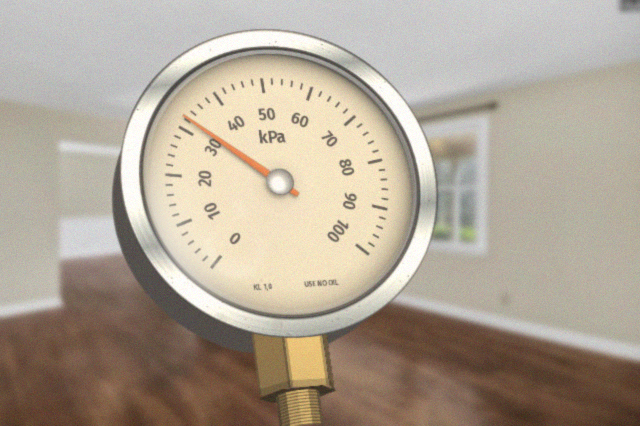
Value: kPa 32
